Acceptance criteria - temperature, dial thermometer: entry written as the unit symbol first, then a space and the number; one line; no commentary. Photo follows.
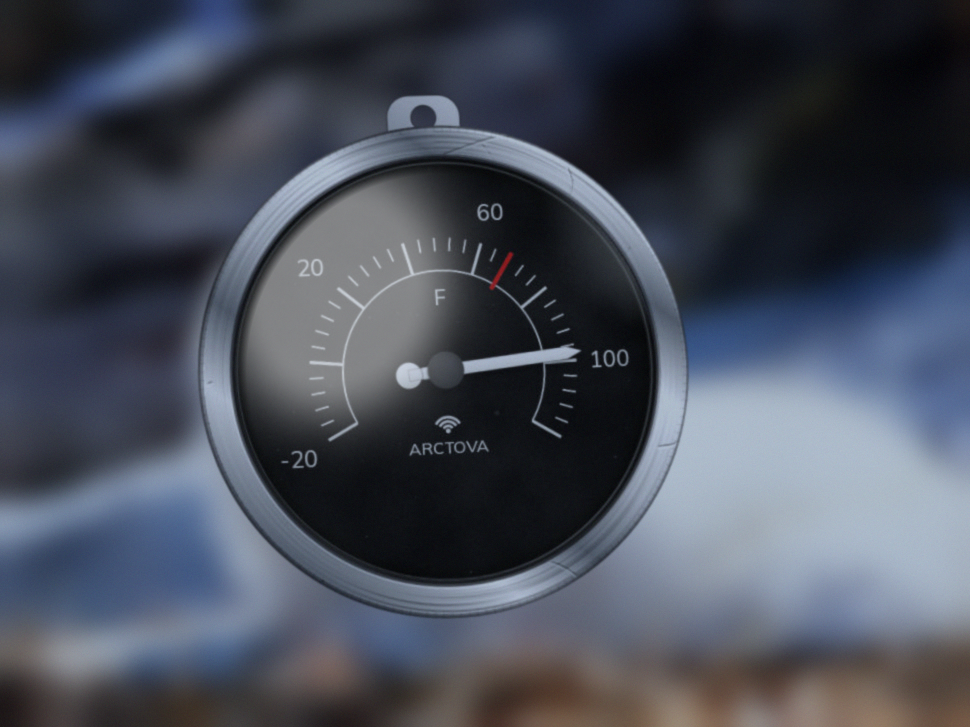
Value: °F 98
